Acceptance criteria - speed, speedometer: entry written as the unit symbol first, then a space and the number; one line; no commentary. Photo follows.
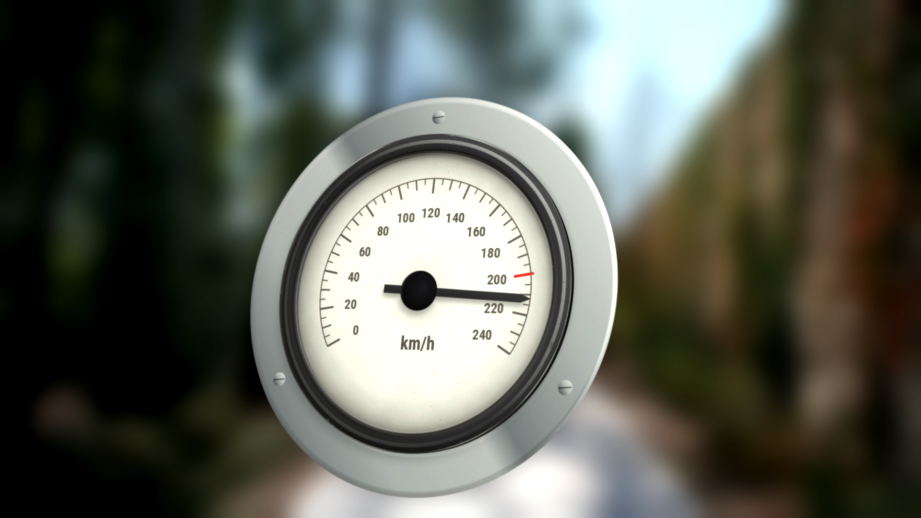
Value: km/h 212.5
